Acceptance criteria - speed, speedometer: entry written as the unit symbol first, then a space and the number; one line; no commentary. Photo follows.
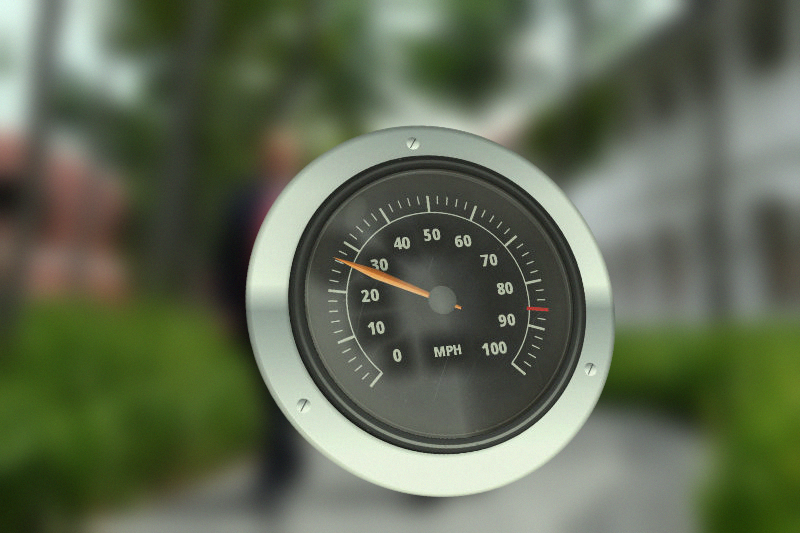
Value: mph 26
